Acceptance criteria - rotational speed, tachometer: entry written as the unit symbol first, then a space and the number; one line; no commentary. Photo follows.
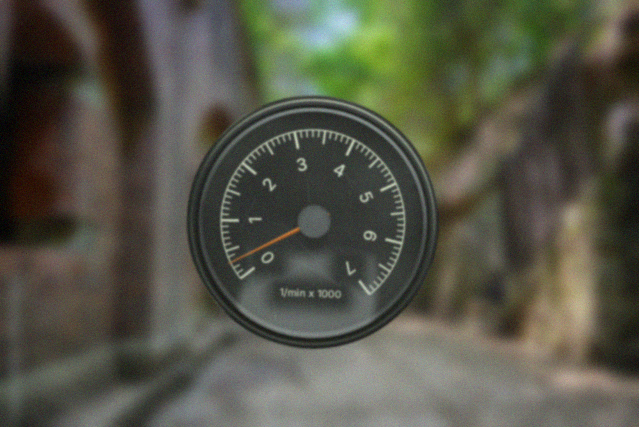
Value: rpm 300
